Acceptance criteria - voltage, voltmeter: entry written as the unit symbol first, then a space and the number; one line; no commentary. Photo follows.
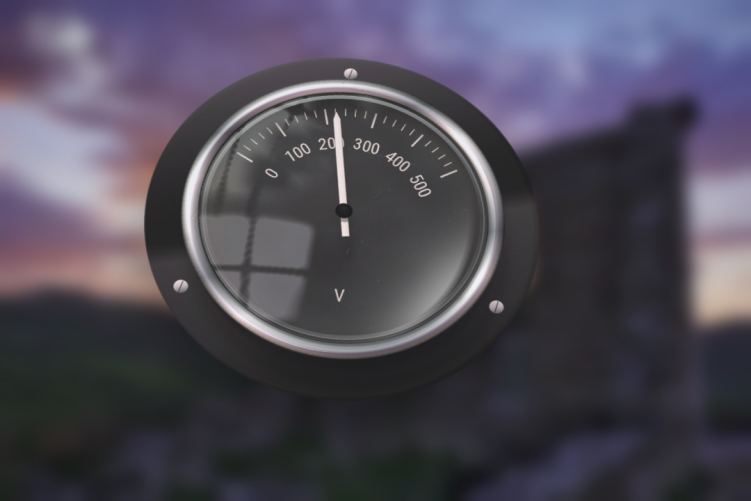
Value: V 220
